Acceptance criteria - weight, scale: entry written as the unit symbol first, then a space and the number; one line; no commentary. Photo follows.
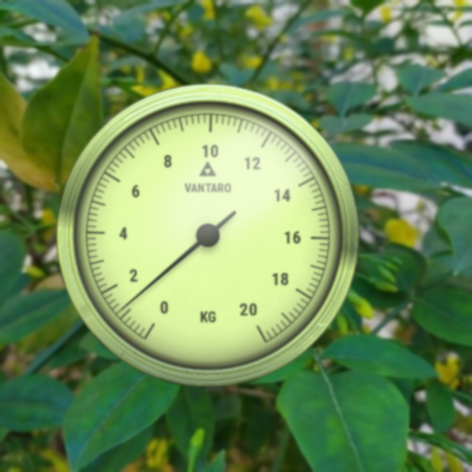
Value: kg 1.2
